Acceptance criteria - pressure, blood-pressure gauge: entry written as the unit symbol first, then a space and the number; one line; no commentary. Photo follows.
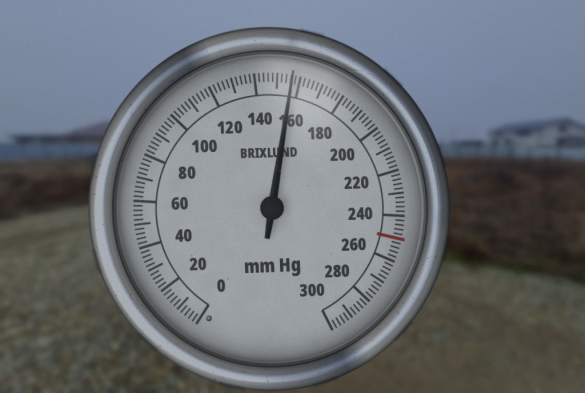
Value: mmHg 156
